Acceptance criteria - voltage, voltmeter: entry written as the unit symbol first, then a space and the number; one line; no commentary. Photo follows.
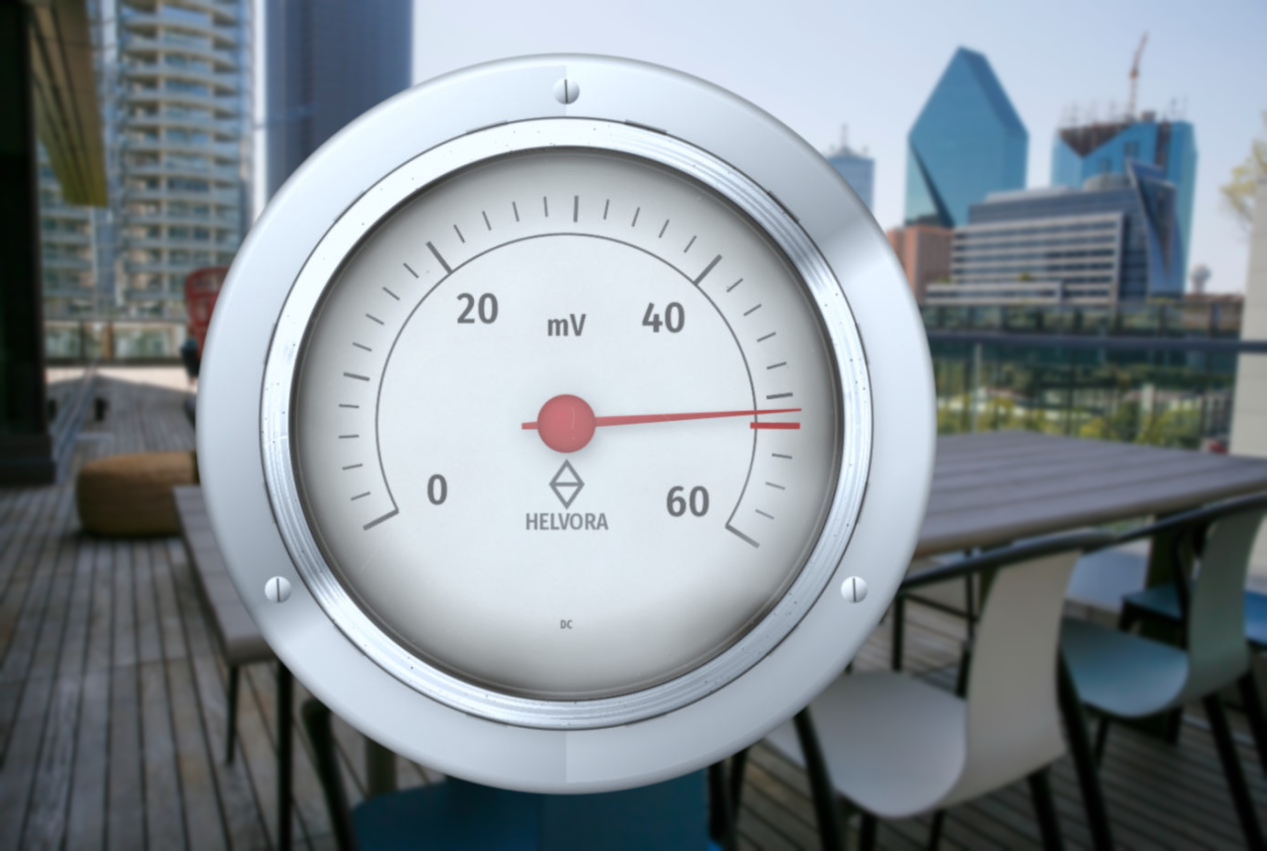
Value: mV 51
